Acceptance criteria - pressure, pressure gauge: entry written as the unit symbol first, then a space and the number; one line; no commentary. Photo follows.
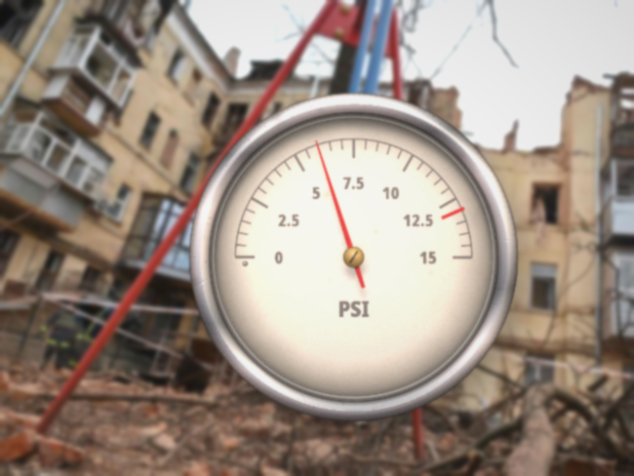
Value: psi 6
